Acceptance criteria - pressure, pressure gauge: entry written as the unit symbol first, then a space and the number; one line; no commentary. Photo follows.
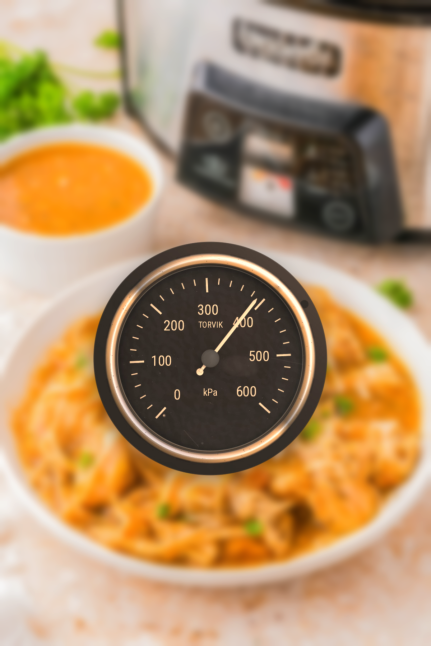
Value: kPa 390
